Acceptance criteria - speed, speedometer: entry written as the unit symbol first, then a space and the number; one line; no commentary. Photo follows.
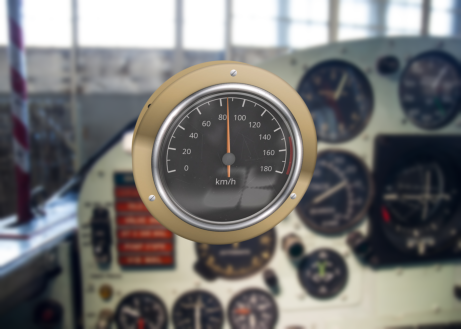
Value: km/h 85
